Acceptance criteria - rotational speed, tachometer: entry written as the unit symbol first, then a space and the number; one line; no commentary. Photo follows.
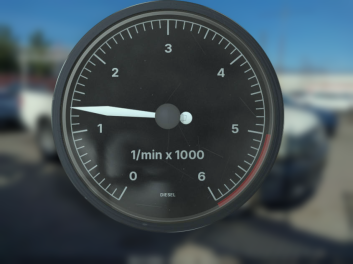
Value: rpm 1300
